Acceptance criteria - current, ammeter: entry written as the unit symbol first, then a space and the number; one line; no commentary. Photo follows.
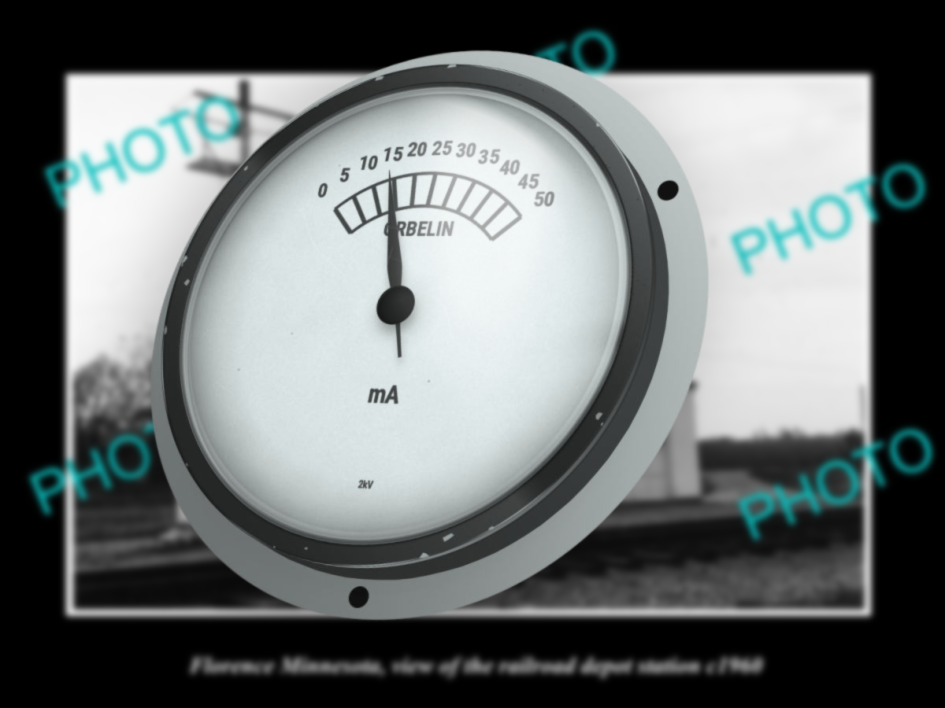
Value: mA 15
